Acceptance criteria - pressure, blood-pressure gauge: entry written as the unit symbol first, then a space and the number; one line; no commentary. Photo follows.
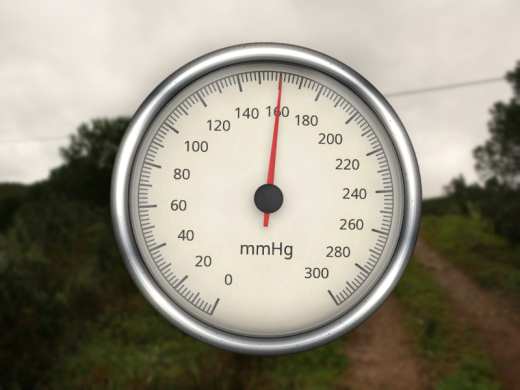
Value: mmHg 160
